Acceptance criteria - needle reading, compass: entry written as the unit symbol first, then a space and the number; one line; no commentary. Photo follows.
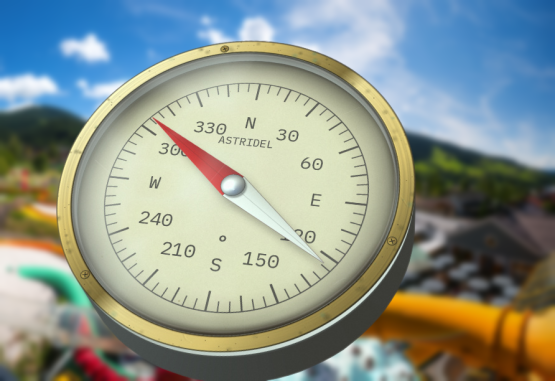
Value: ° 305
